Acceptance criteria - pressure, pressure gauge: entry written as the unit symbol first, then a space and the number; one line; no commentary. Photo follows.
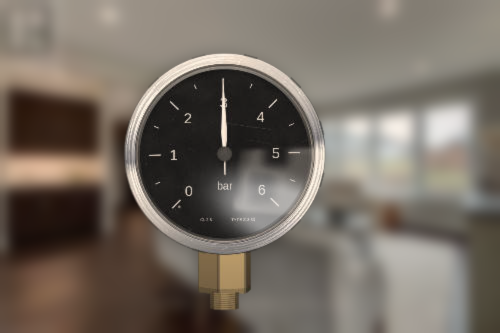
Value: bar 3
